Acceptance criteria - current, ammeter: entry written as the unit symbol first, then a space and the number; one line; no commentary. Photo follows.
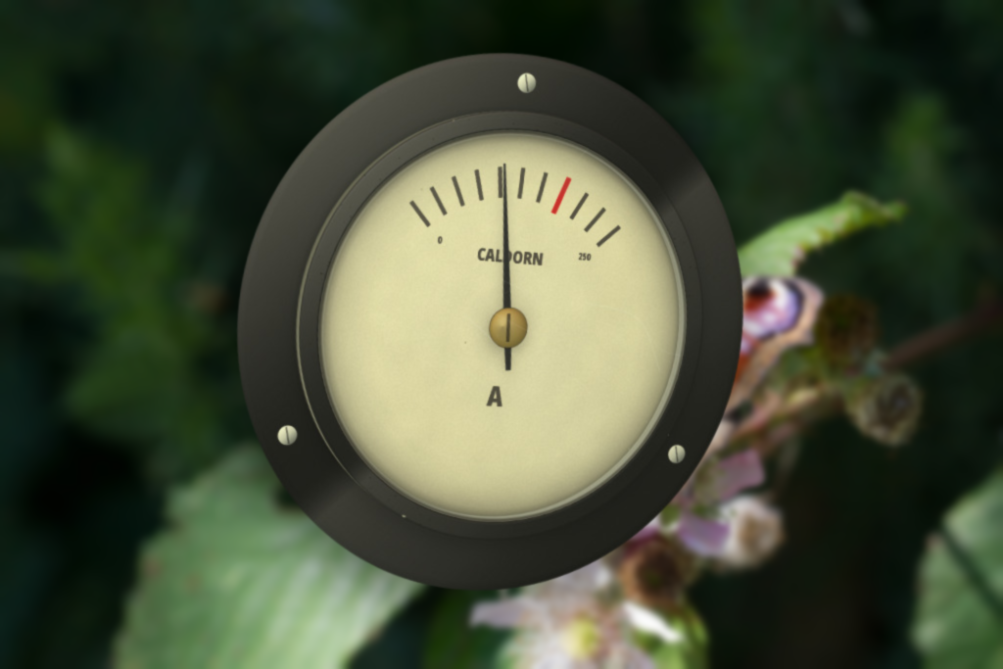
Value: A 100
